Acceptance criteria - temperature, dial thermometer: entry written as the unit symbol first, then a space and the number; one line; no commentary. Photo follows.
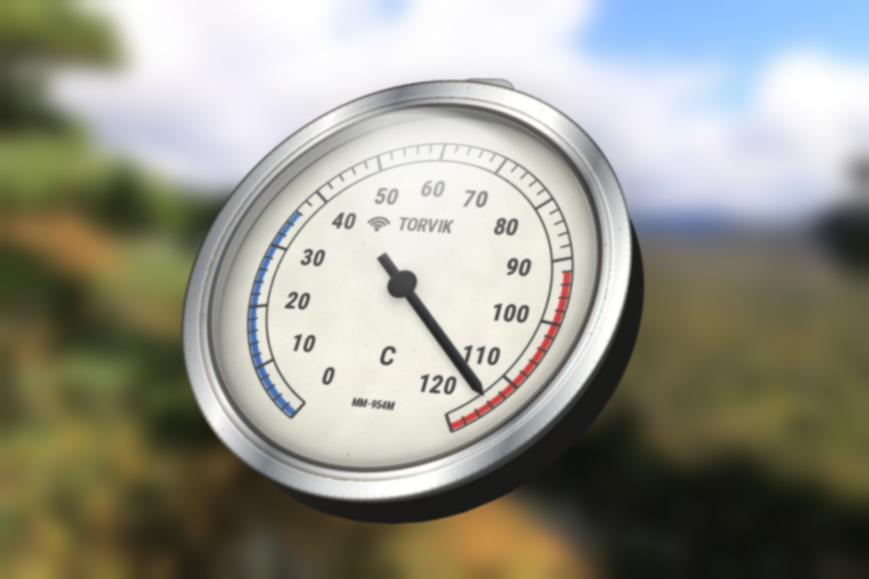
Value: °C 114
